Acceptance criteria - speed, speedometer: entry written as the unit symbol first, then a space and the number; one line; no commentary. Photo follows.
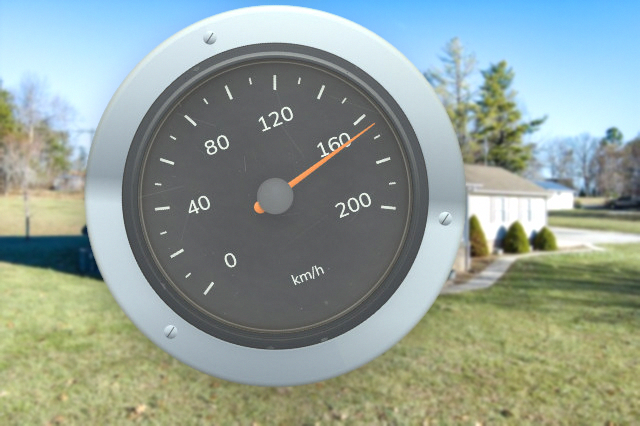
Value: km/h 165
